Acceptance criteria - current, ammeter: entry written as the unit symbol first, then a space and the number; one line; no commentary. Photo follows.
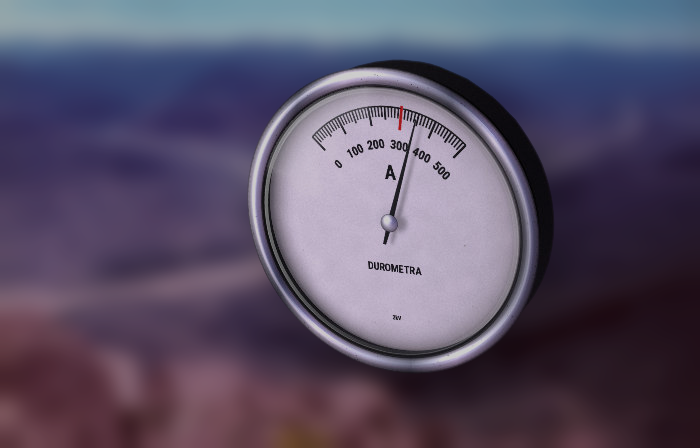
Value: A 350
